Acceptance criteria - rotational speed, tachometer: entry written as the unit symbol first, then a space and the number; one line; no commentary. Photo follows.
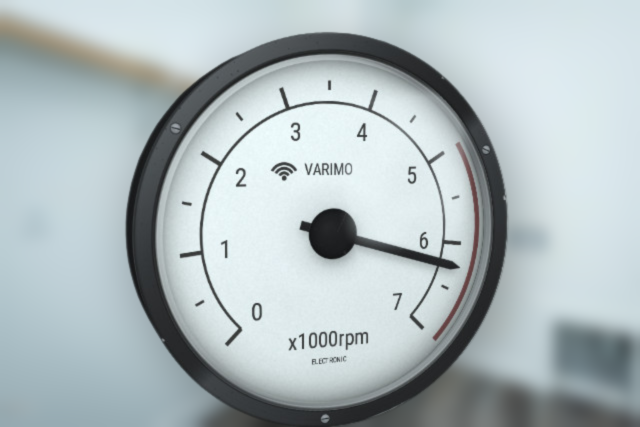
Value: rpm 6250
